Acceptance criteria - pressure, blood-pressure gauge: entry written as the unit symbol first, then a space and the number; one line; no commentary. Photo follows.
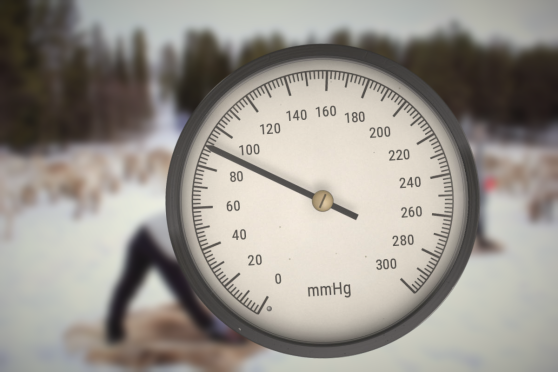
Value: mmHg 90
